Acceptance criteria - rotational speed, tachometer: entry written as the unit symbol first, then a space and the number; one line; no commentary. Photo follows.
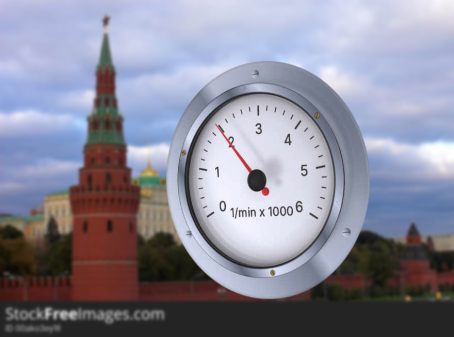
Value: rpm 2000
